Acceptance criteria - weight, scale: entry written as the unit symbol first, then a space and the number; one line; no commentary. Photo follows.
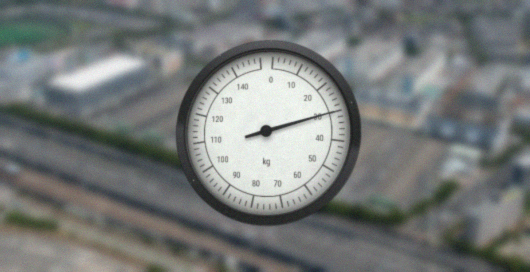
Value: kg 30
